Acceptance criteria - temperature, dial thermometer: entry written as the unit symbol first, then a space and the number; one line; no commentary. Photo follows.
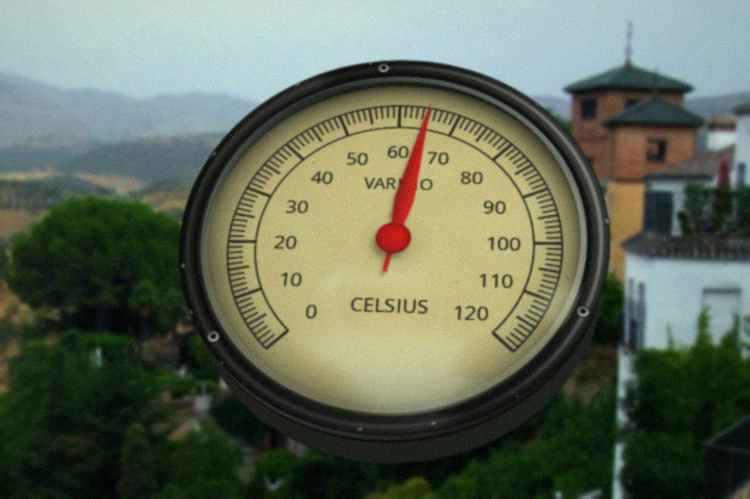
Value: °C 65
